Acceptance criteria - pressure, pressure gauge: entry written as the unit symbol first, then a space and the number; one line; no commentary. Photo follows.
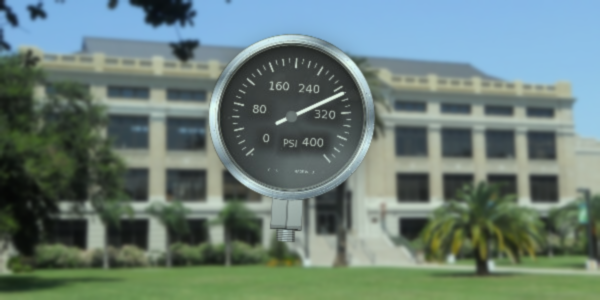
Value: psi 290
